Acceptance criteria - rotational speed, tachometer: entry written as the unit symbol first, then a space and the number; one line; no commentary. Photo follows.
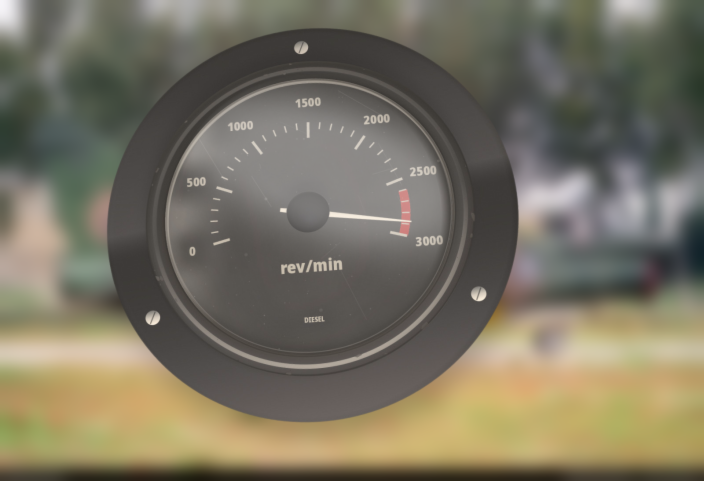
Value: rpm 2900
